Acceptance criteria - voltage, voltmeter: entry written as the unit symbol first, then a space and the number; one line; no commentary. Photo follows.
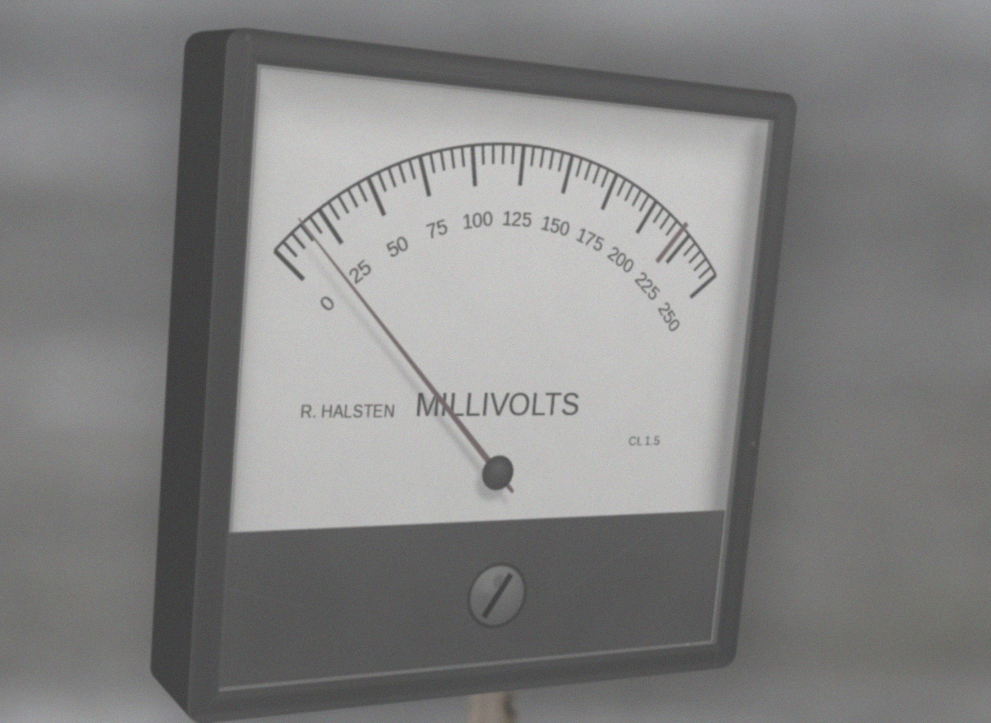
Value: mV 15
